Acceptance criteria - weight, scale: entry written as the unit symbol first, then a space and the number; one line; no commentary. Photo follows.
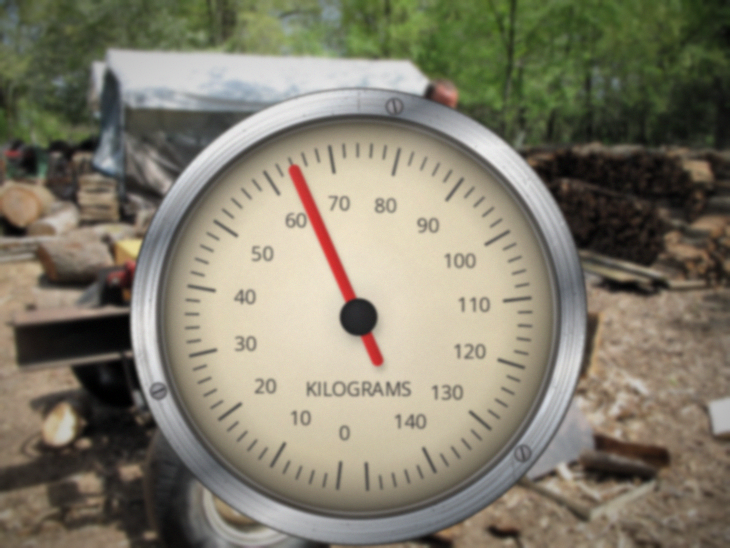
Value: kg 64
